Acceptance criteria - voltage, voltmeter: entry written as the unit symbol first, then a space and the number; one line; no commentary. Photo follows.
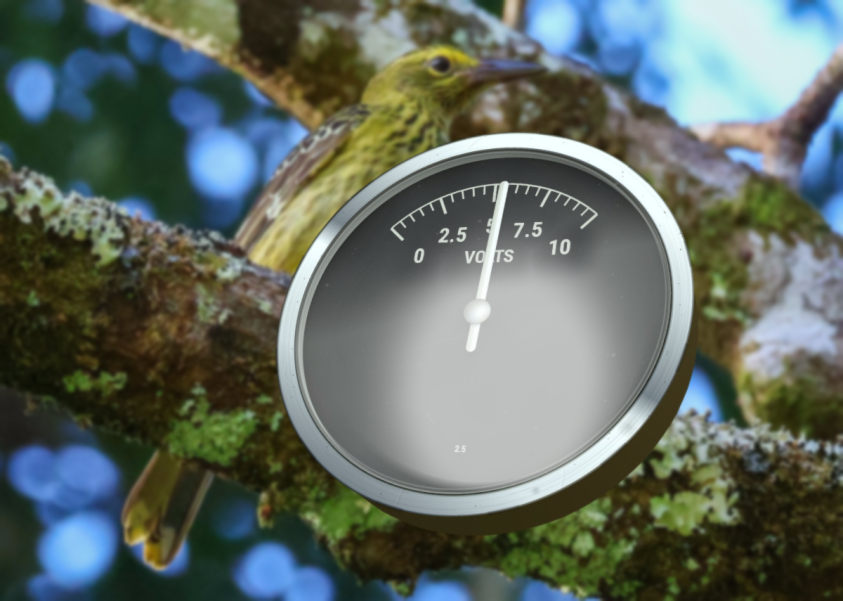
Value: V 5.5
